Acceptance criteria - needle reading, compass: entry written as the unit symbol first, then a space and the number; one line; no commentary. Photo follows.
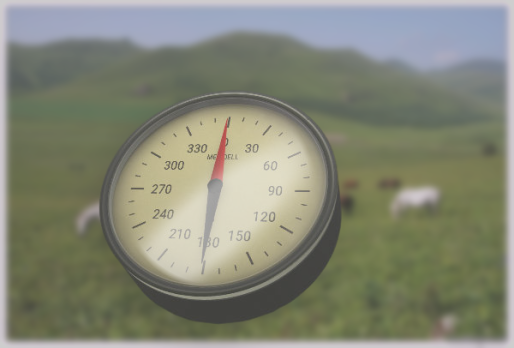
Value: ° 0
